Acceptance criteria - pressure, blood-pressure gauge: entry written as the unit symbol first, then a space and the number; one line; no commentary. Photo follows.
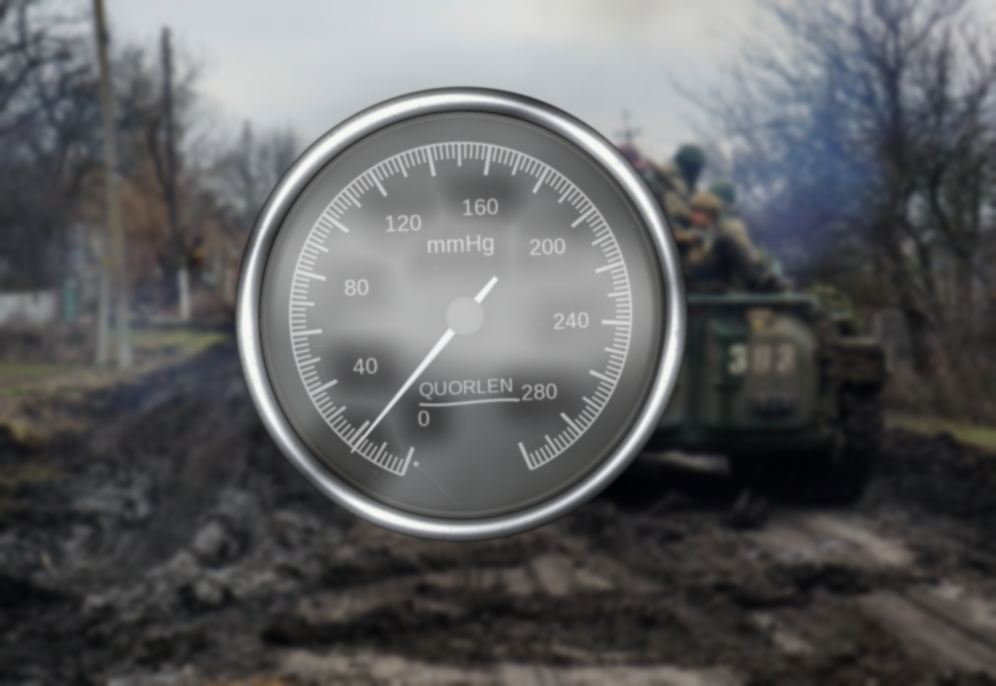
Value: mmHg 18
